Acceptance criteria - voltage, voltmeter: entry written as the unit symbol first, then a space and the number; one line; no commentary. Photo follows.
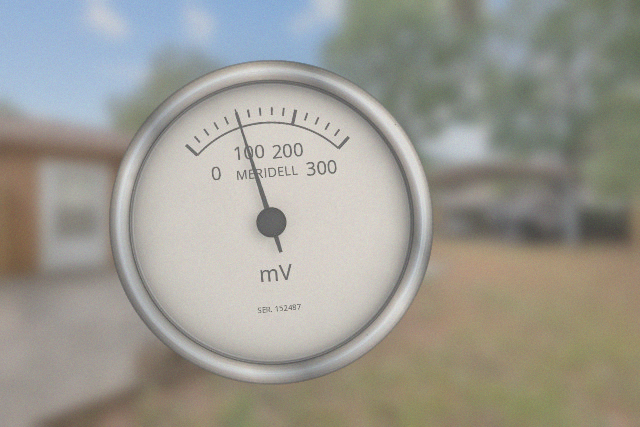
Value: mV 100
